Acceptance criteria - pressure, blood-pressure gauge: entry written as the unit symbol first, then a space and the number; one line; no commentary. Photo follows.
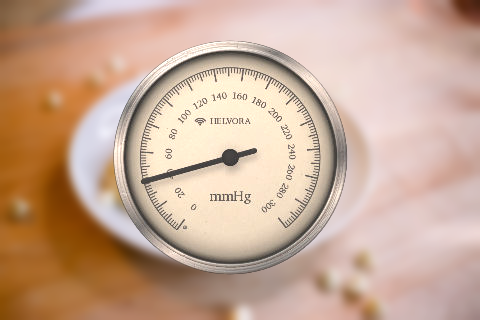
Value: mmHg 40
